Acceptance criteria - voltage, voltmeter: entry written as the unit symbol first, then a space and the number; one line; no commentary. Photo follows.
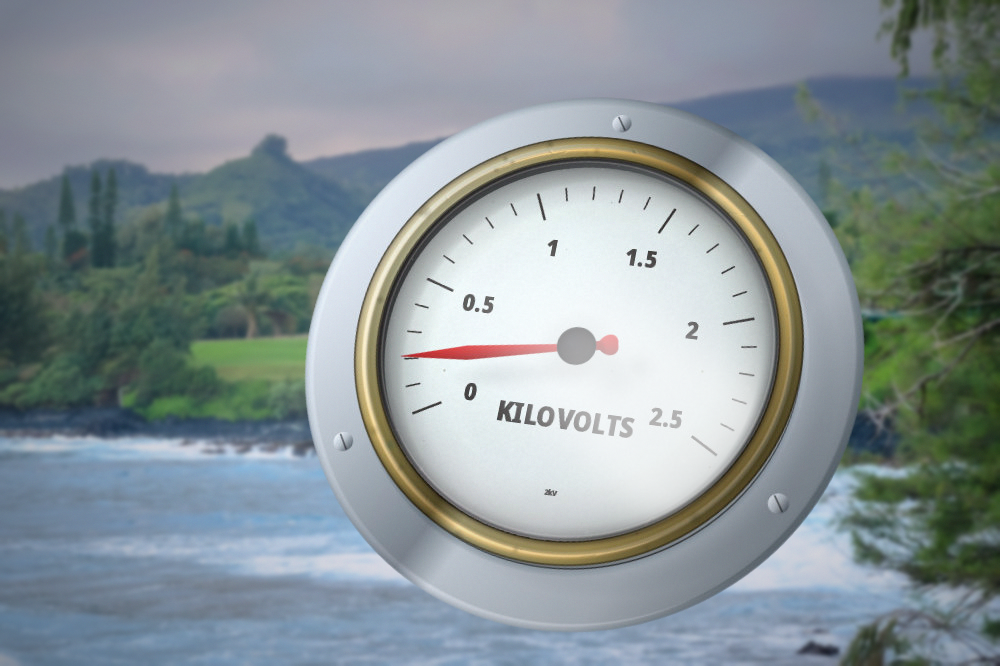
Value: kV 0.2
